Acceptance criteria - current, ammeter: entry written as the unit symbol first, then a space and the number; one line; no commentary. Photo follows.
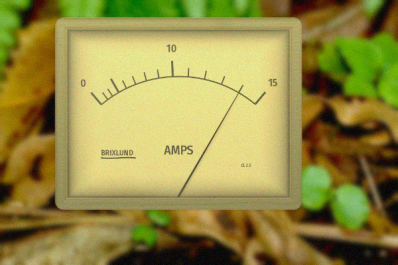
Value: A 14
